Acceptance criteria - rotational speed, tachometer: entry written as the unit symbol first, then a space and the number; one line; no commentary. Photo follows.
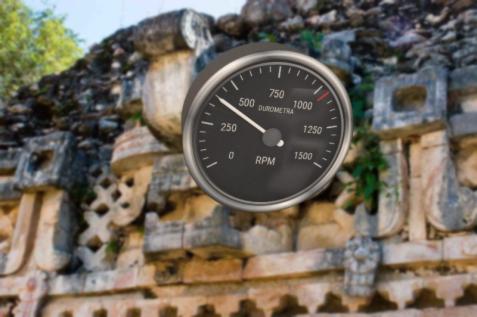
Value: rpm 400
